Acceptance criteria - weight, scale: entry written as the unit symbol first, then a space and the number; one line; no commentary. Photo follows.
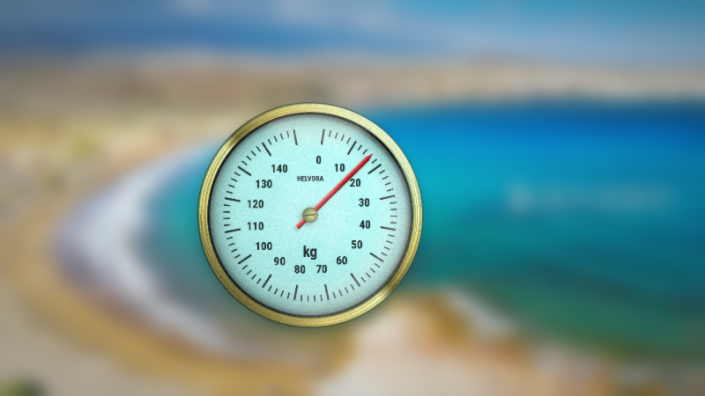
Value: kg 16
